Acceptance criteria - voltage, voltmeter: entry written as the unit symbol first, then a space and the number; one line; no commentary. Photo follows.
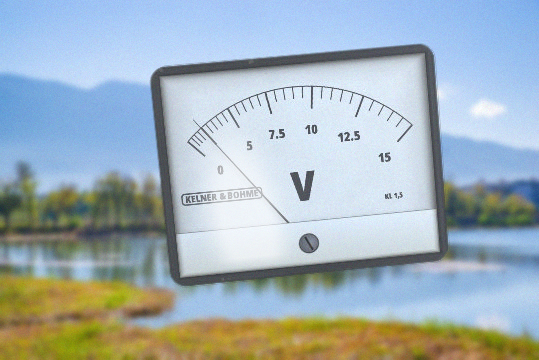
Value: V 2.5
